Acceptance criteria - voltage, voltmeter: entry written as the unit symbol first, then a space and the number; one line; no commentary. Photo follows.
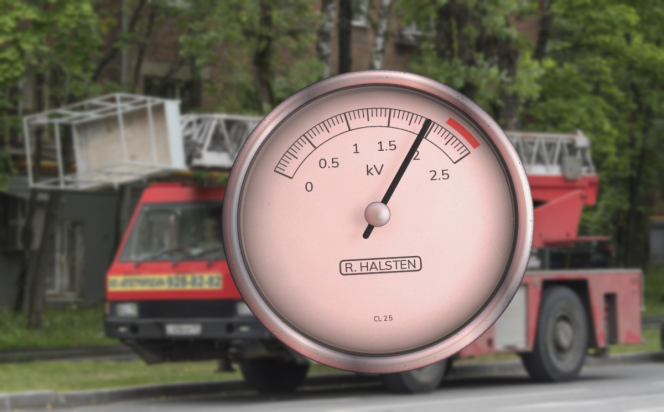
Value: kV 1.95
